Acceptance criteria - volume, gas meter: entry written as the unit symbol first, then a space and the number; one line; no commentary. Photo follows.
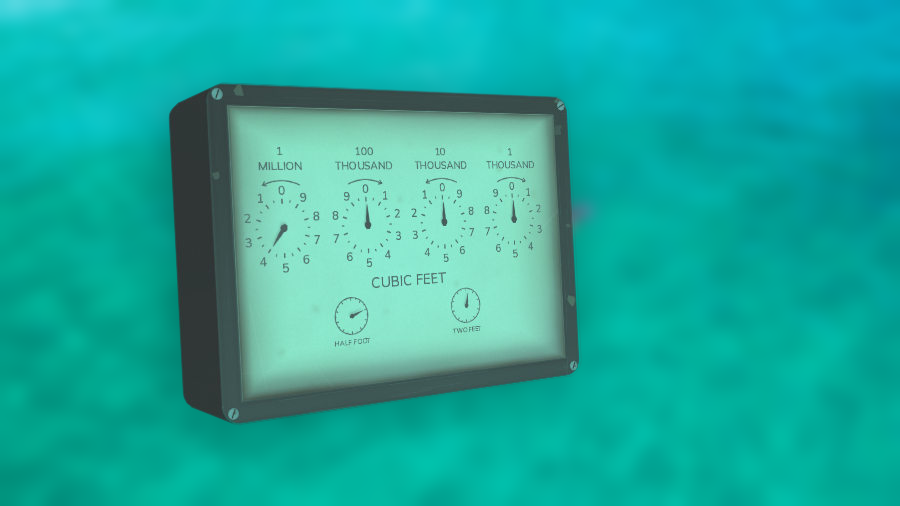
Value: ft³ 400000
